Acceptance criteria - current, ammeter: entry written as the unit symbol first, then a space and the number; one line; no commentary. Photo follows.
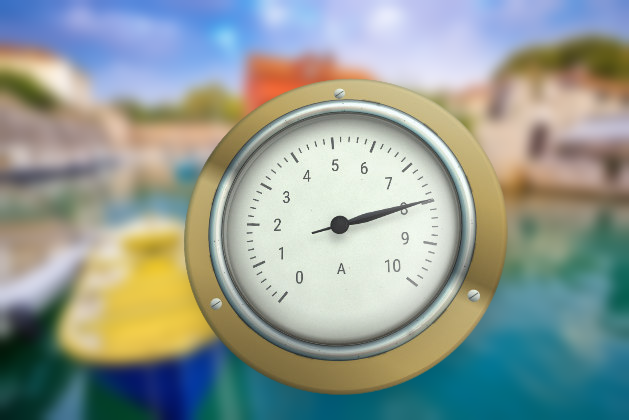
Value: A 8
